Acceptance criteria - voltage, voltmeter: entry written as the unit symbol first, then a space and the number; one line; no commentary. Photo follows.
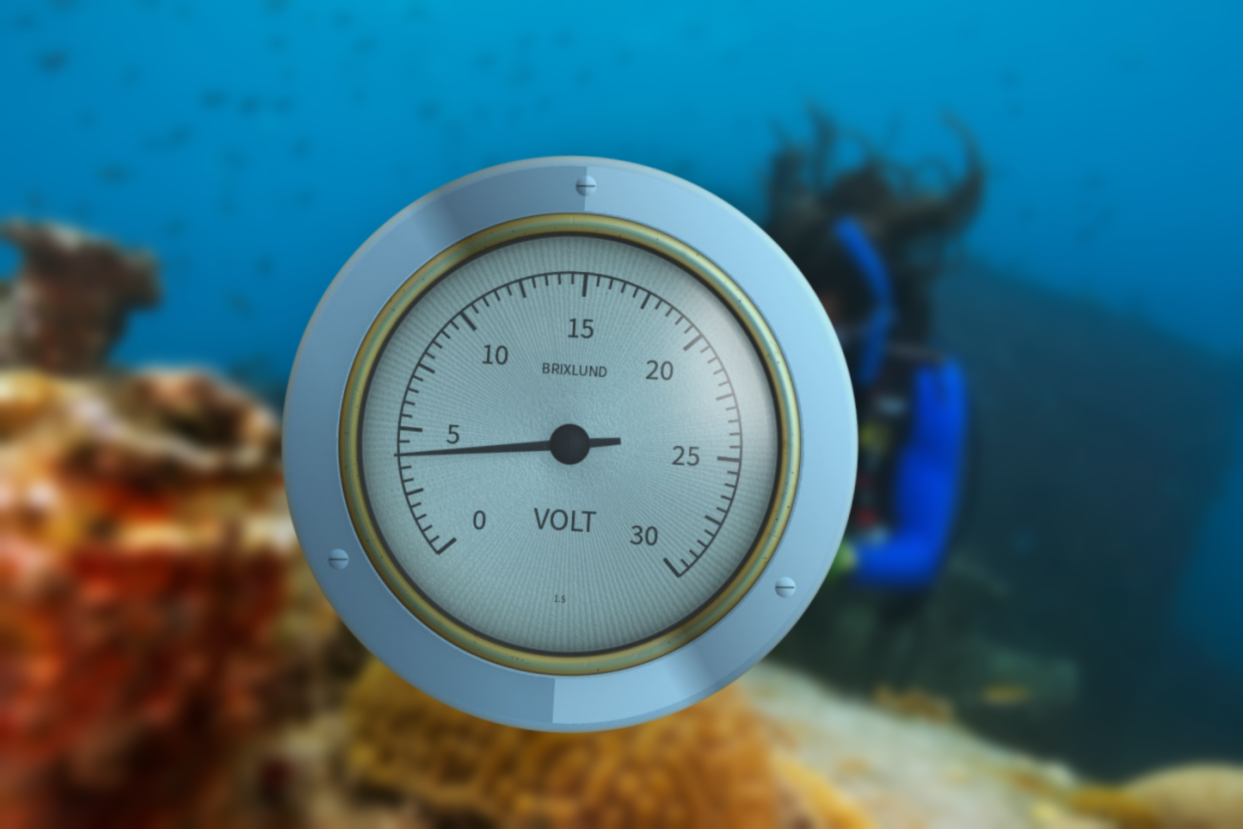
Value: V 4
